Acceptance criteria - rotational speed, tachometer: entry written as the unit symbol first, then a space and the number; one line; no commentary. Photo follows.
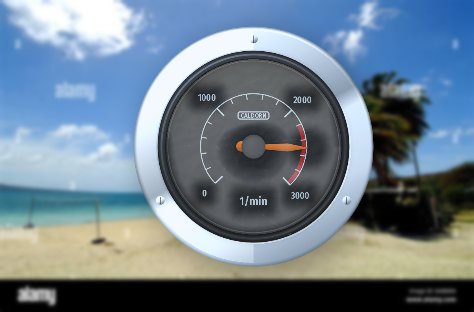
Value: rpm 2500
